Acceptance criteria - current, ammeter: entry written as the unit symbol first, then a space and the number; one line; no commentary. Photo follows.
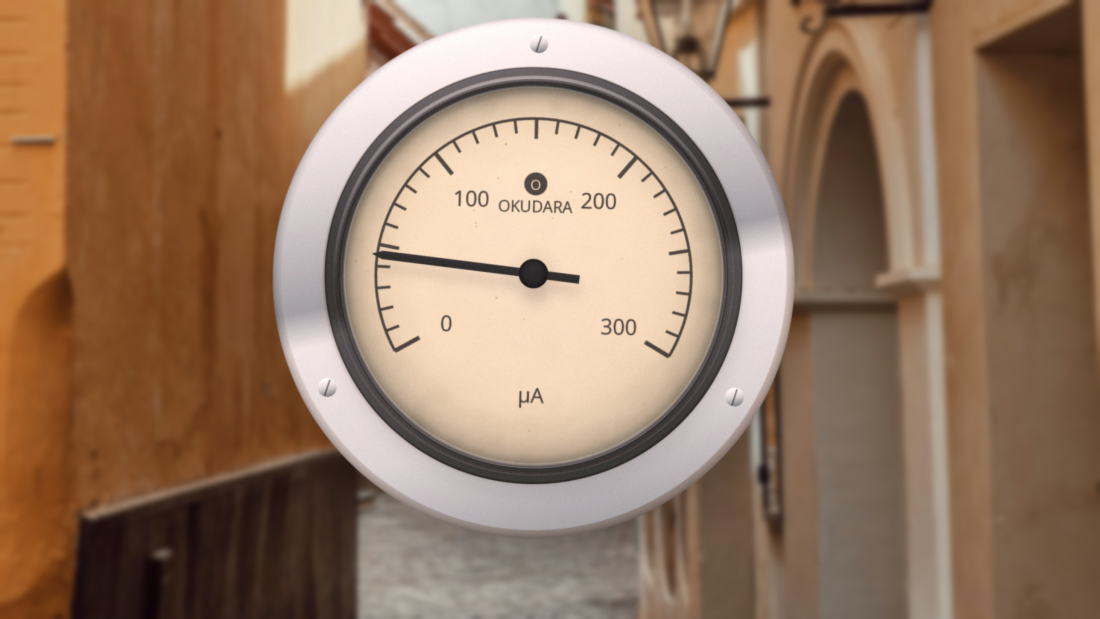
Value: µA 45
